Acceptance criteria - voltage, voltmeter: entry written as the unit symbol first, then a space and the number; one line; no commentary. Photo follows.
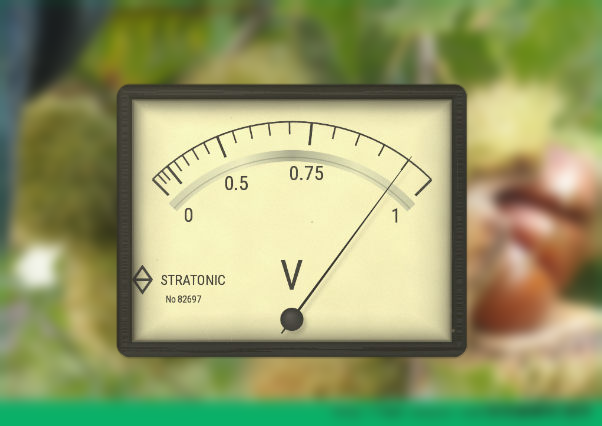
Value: V 0.95
